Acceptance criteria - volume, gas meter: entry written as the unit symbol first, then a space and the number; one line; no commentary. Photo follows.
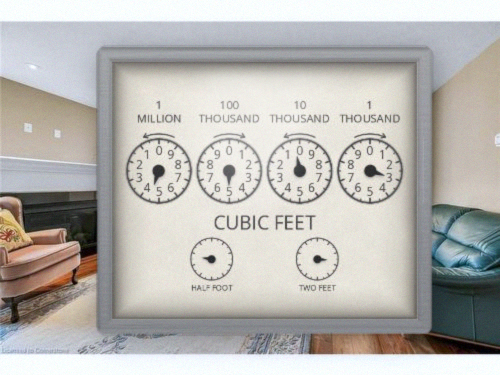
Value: ft³ 450300
